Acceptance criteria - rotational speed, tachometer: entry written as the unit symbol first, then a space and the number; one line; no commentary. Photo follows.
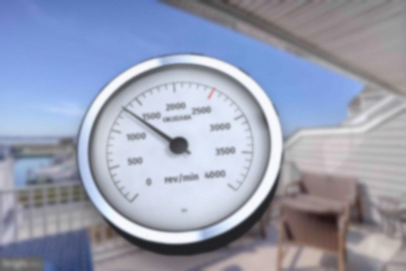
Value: rpm 1300
